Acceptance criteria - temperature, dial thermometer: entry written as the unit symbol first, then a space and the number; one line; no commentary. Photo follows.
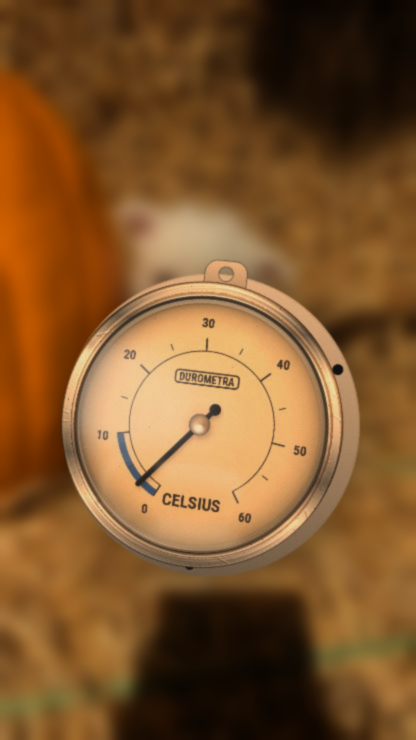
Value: °C 2.5
